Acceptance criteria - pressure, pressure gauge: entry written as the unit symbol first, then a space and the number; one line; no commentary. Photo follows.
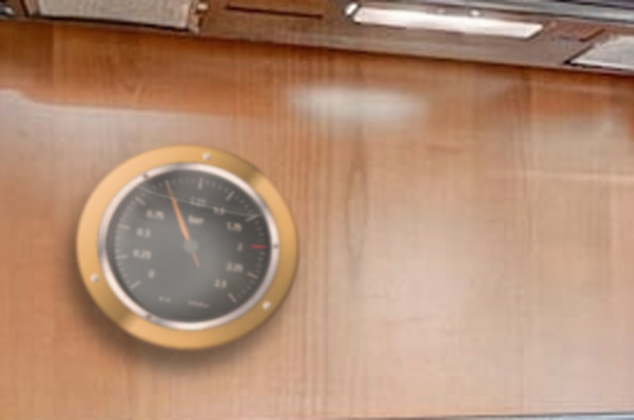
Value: bar 1
